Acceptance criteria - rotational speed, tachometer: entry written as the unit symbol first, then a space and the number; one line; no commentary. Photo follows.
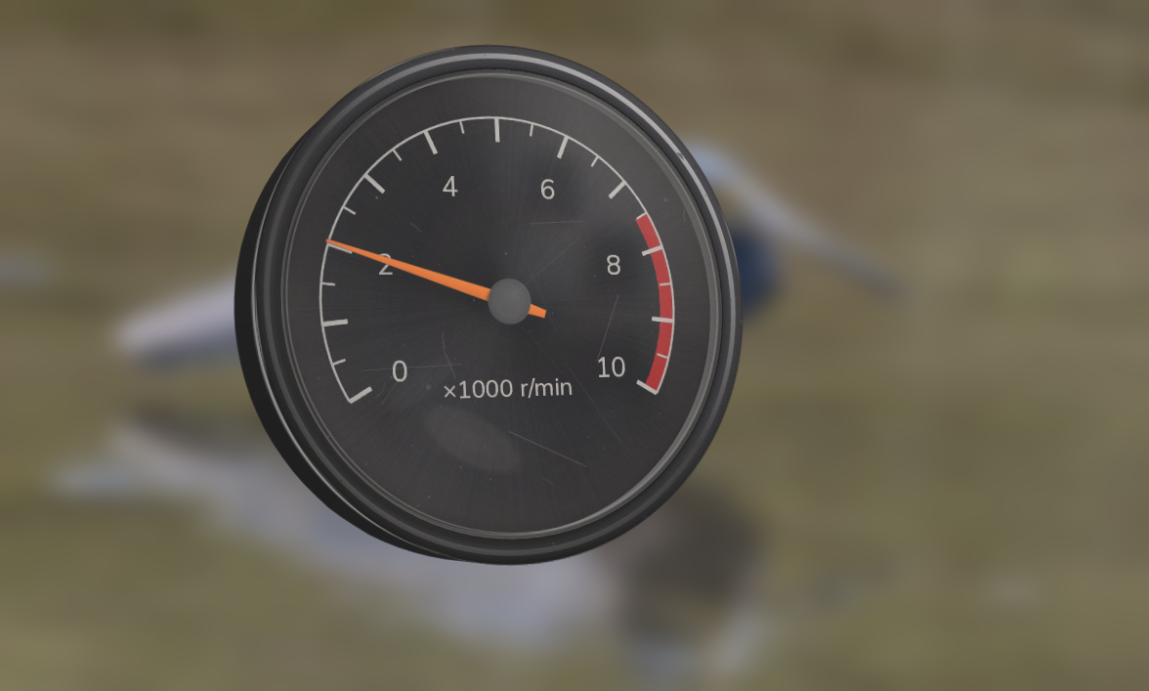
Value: rpm 2000
